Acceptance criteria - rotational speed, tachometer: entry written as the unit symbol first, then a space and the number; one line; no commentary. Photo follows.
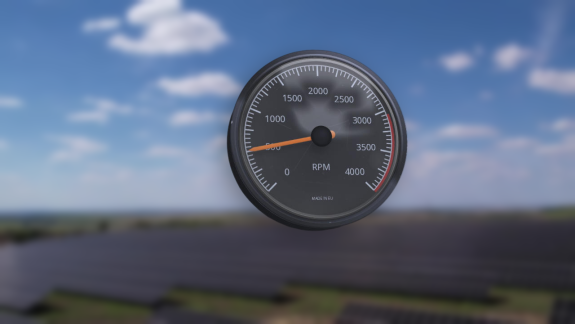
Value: rpm 500
